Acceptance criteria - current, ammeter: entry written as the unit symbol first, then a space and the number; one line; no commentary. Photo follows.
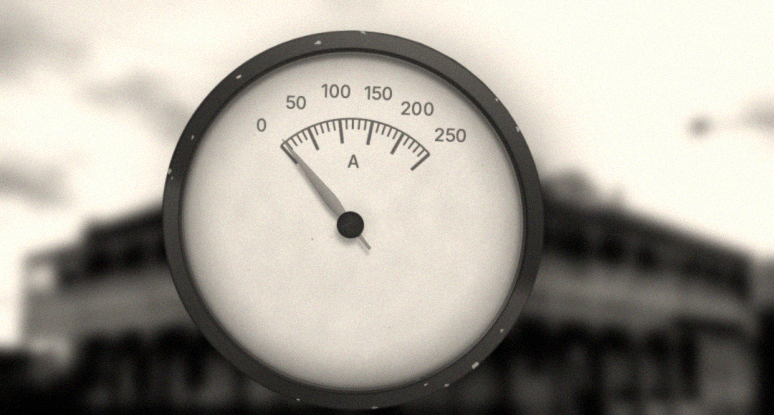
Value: A 10
